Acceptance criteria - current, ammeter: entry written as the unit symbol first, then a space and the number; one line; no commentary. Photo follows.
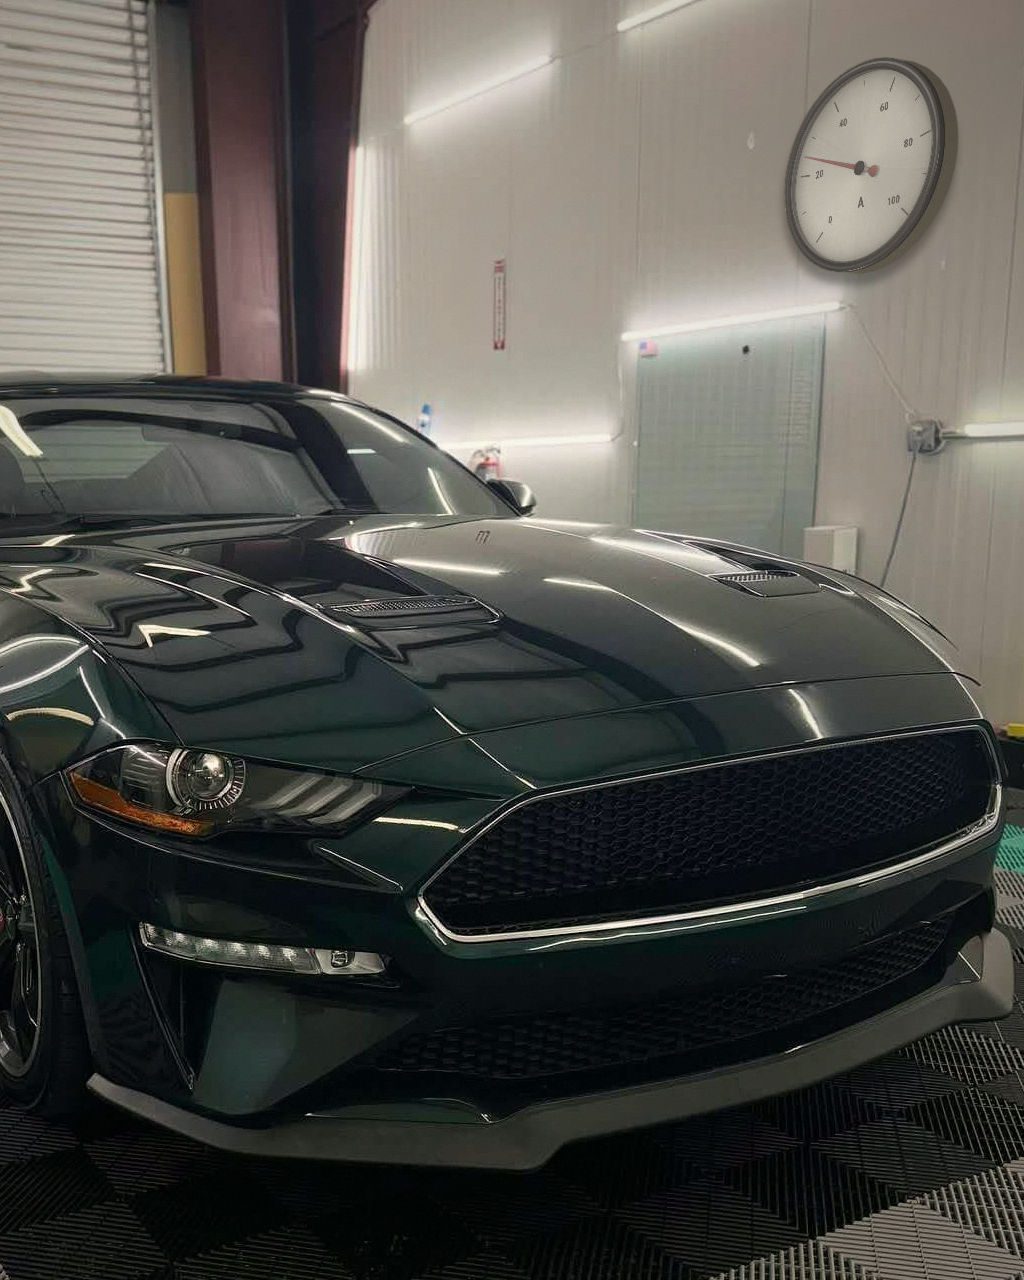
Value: A 25
